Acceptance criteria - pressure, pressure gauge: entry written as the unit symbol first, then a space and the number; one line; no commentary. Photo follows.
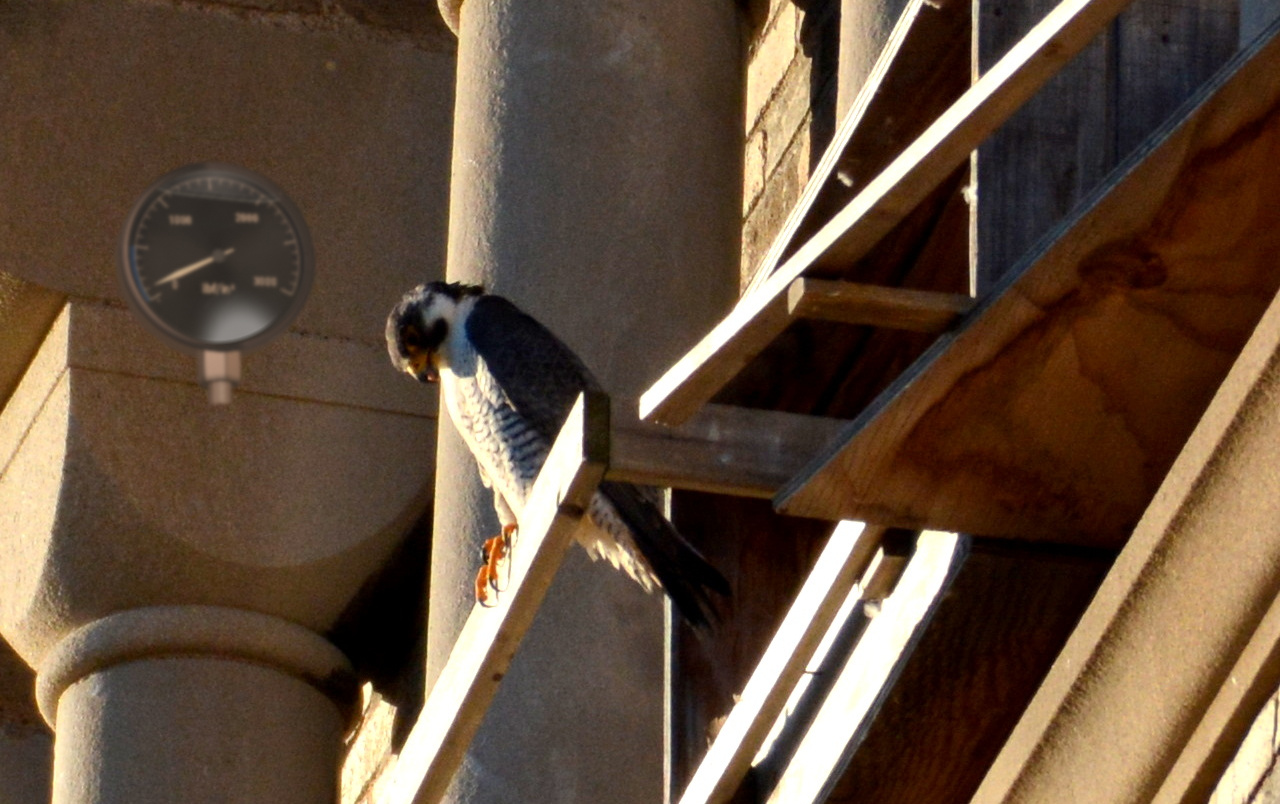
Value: psi 100
